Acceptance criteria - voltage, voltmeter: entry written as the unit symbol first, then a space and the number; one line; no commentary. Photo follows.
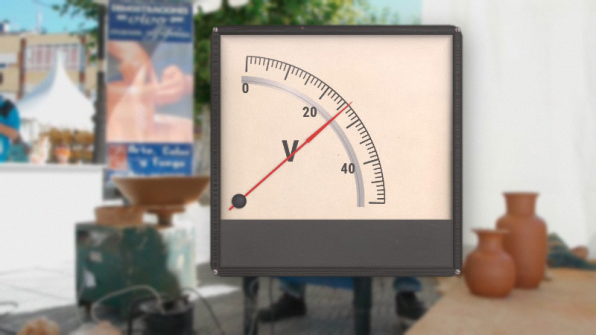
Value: V 26
